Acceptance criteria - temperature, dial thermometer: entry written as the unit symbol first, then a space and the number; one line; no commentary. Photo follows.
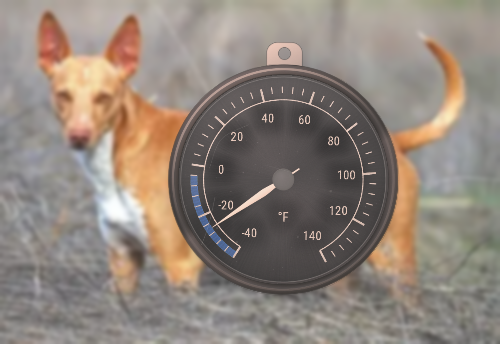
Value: °F -26
